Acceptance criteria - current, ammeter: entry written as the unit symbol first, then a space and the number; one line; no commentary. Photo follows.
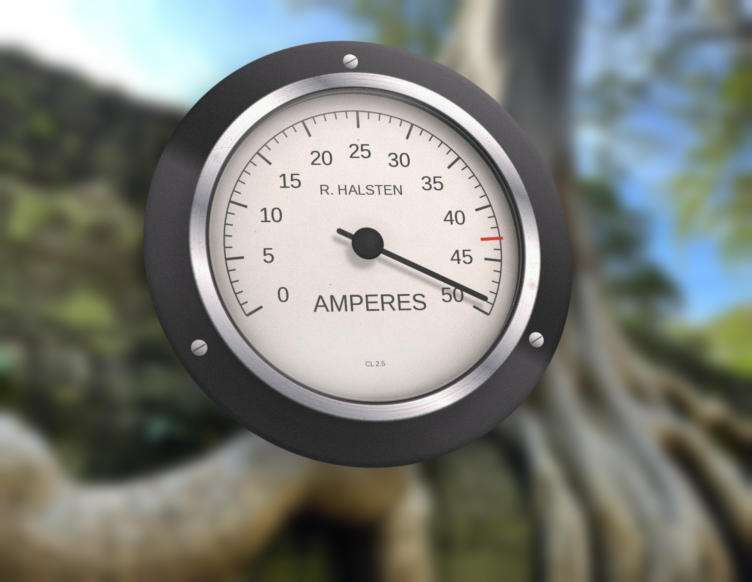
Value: A 49
